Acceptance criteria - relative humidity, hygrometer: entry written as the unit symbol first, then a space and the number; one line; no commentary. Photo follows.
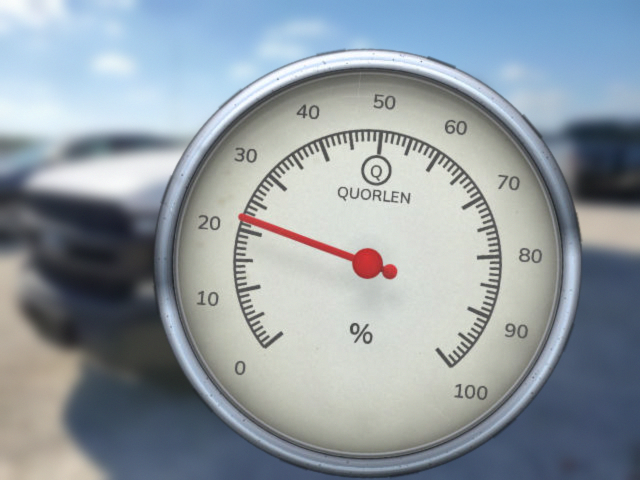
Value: % 22
